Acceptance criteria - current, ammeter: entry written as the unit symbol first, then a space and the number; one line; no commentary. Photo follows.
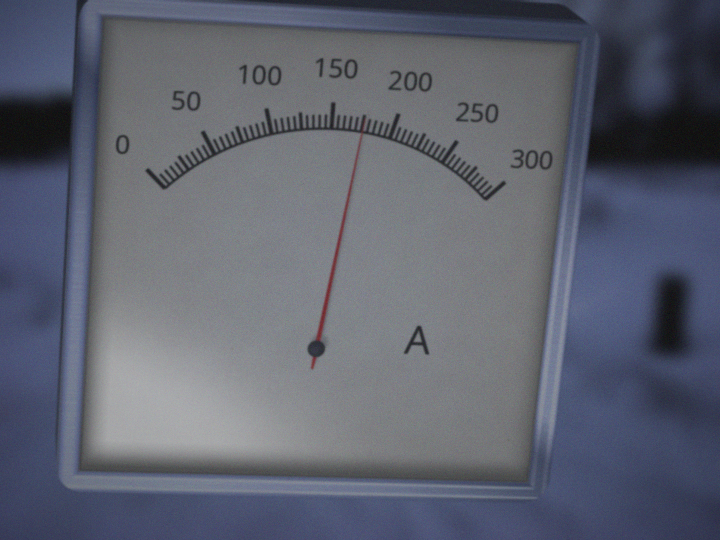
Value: A 175
